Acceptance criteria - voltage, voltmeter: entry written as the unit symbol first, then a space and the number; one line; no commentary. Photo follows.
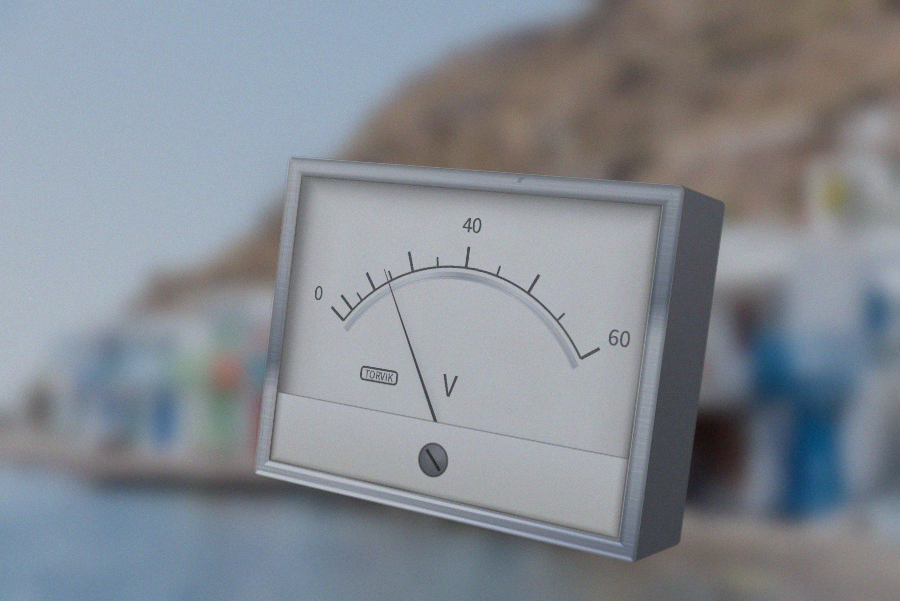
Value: V 25
